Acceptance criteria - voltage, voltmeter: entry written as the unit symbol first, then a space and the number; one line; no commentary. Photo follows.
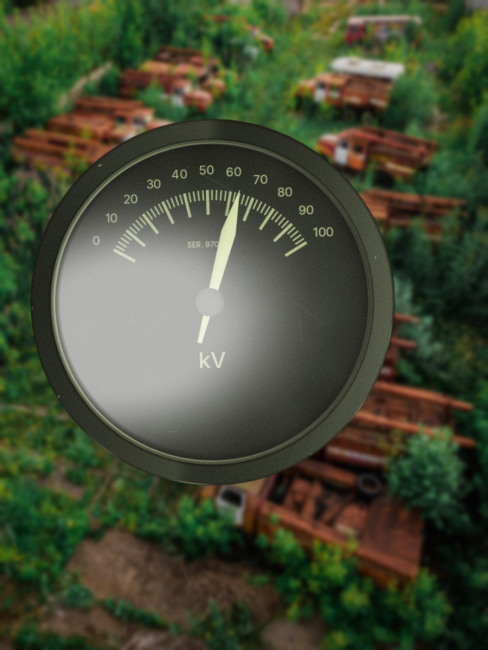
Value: kV 64
